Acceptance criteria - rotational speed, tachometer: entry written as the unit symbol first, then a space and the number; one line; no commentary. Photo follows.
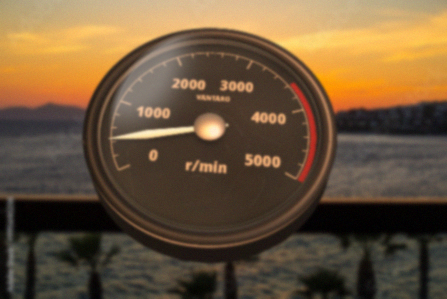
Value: rpm 400
